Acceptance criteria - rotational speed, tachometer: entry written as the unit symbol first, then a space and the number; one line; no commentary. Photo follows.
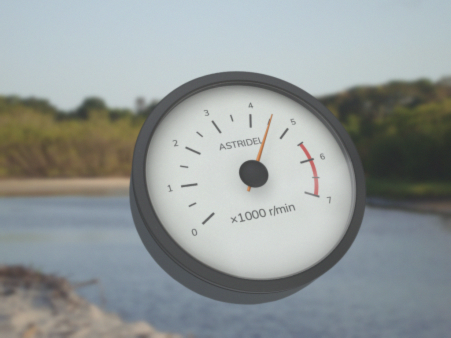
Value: rpm 4500
